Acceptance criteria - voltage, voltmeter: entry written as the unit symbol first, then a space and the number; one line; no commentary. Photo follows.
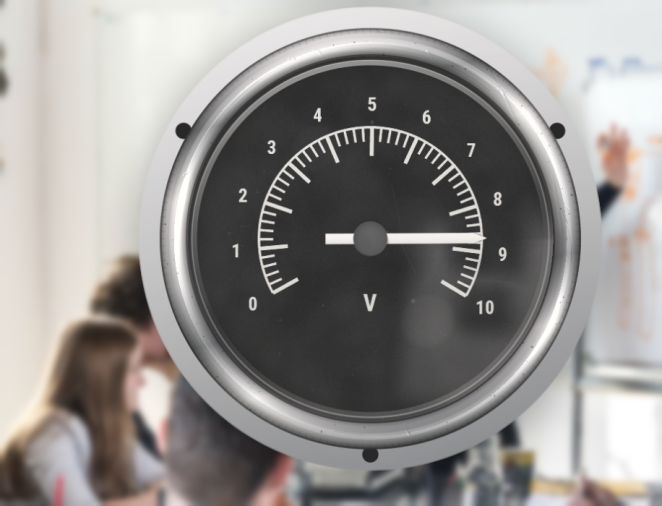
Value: V 8.7
